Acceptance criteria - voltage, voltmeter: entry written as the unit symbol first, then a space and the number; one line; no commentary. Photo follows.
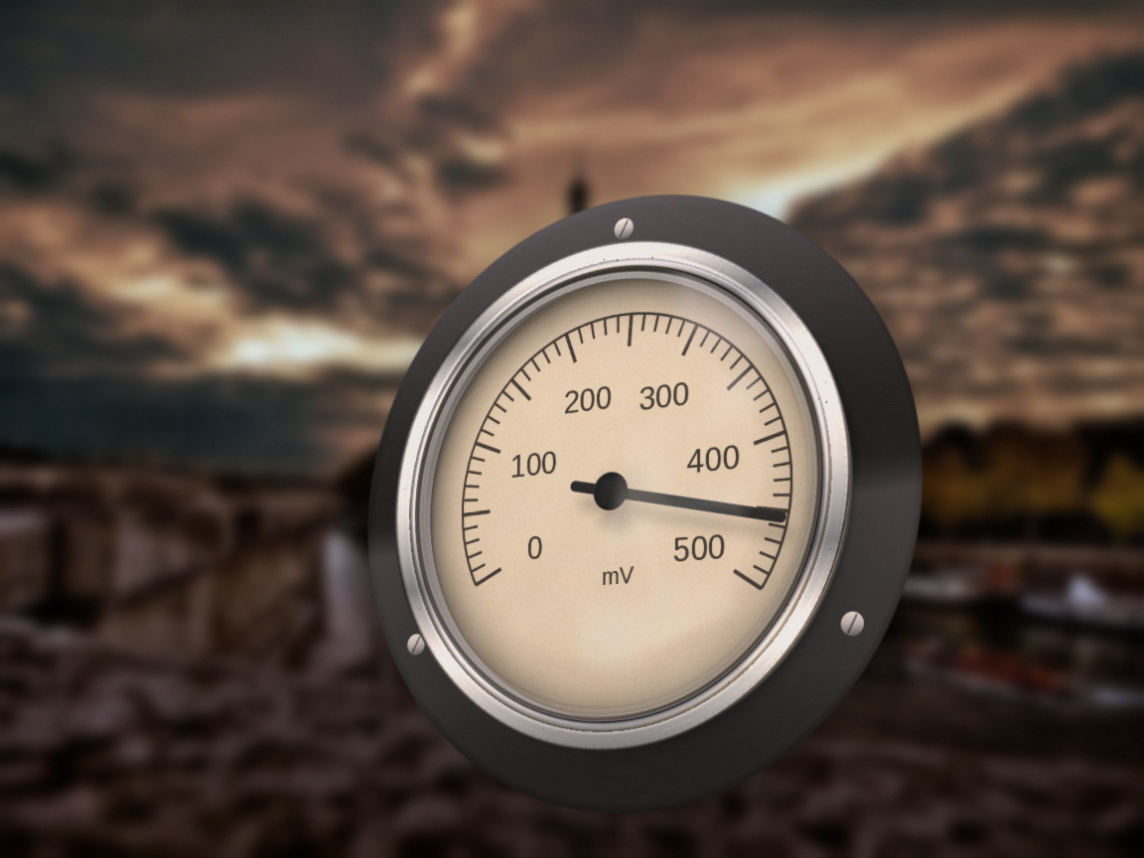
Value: mV 455
